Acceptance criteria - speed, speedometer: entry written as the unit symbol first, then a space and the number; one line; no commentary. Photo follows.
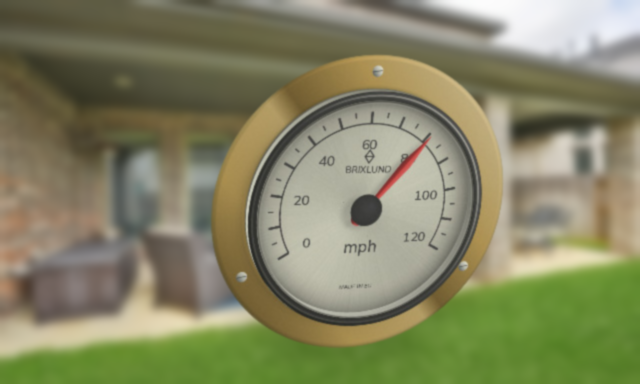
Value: mph 80
